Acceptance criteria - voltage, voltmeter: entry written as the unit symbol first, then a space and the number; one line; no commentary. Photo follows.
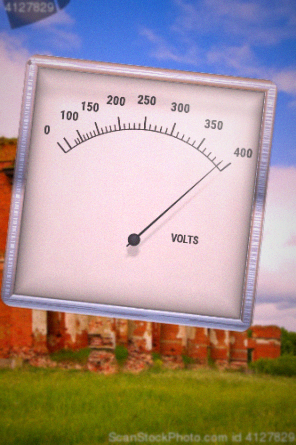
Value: V 390
